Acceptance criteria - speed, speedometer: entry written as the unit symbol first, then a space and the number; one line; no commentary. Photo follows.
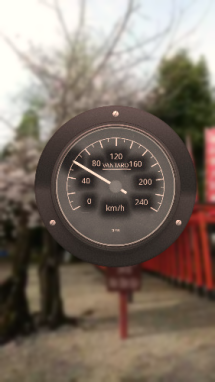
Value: km/h 60
